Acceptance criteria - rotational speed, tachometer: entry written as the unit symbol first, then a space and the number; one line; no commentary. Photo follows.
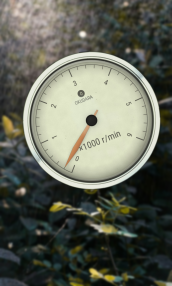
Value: rpm 200
